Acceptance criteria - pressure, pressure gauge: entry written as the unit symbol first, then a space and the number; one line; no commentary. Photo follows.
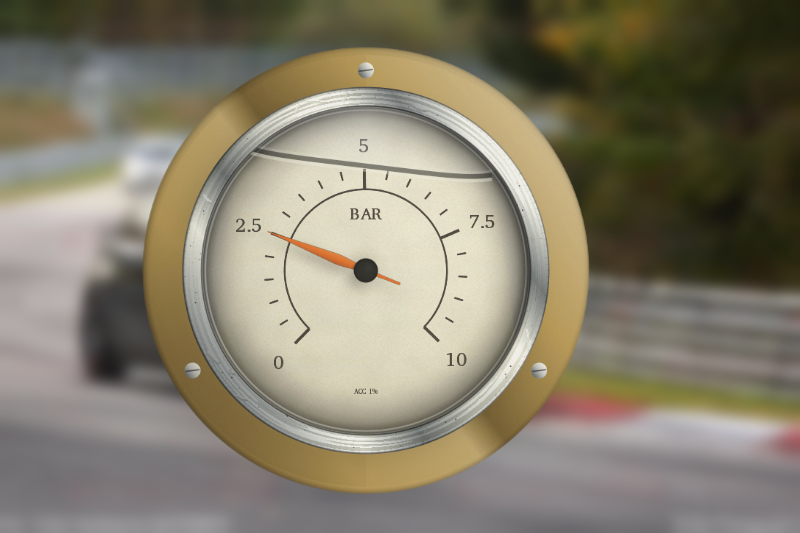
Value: bar 2.5
